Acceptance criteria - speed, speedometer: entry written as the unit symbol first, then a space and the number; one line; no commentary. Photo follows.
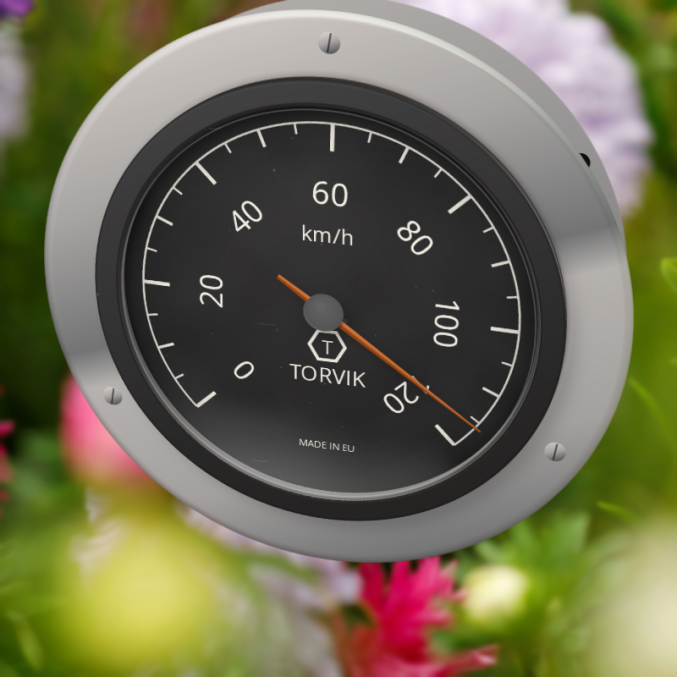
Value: km/h 115
